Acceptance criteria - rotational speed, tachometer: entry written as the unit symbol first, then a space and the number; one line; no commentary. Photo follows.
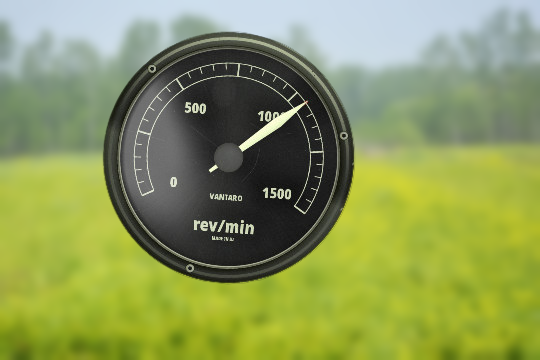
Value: rpm 1050
